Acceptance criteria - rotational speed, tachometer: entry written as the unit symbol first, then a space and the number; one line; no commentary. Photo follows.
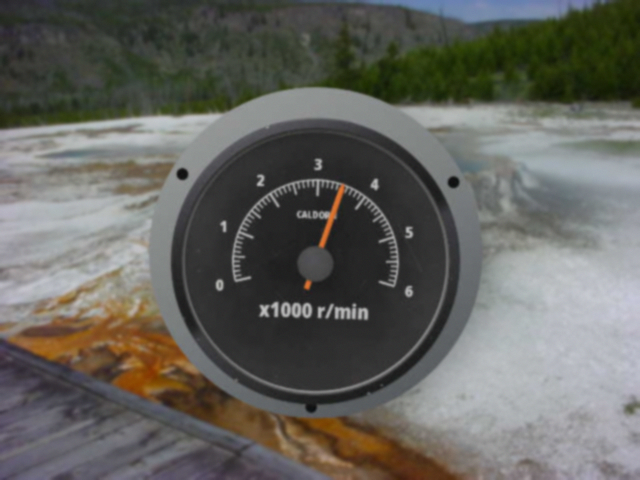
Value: rpm 3500
